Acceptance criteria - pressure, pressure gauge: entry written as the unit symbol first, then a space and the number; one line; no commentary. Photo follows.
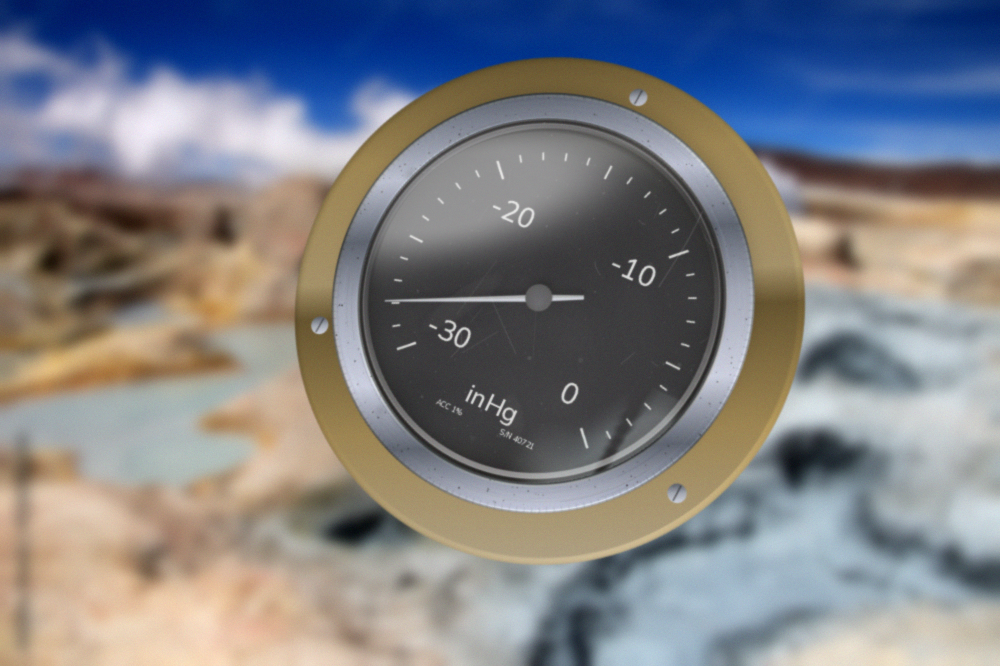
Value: inHg -28
